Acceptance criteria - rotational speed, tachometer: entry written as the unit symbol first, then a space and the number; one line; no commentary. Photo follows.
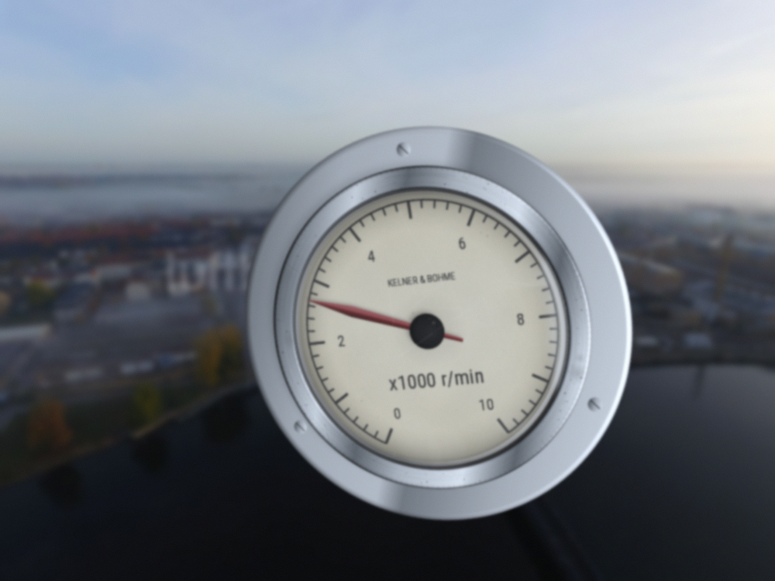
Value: rpm 2700
